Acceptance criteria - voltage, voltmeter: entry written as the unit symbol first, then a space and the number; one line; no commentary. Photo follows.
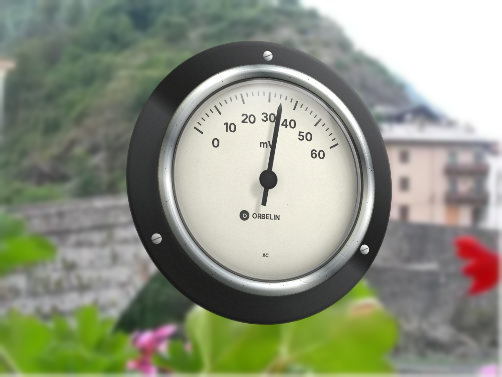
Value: mV 34
